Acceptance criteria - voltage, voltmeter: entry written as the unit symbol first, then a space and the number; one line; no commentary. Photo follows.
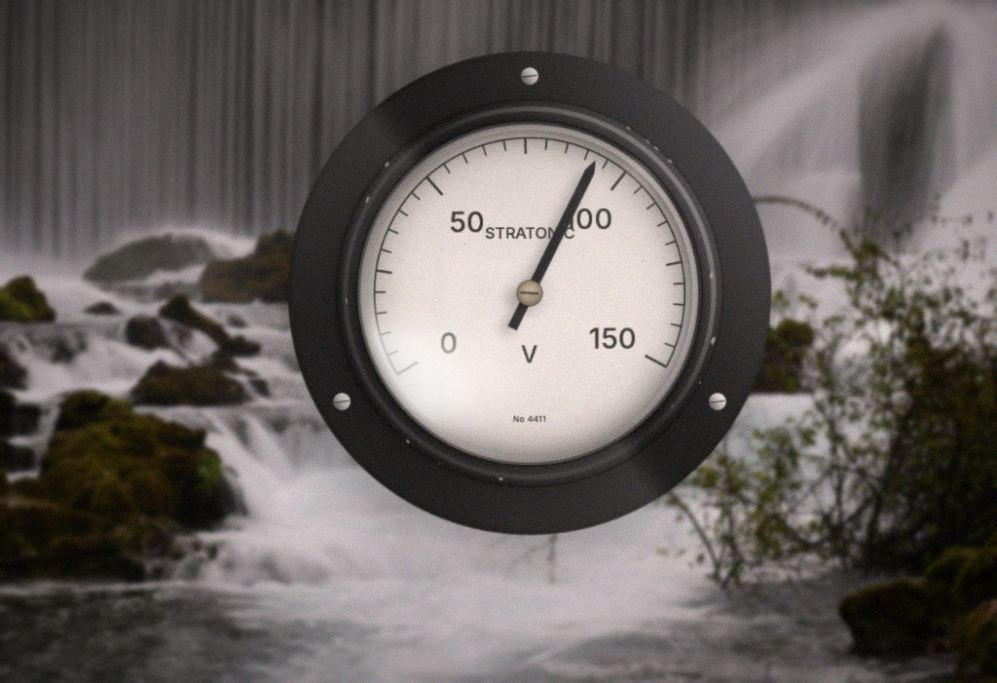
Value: V 92.5
